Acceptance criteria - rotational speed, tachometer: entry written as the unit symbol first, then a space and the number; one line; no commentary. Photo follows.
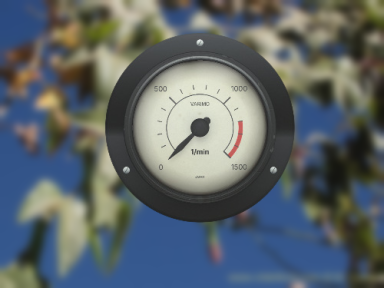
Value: rpm 0
